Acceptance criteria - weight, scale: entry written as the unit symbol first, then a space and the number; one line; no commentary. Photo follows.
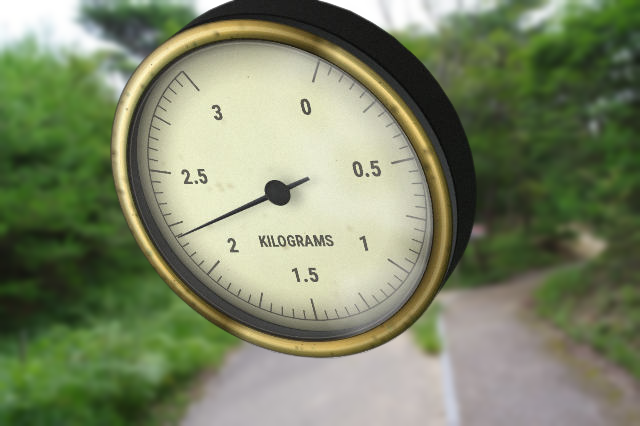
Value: kg 2.2
